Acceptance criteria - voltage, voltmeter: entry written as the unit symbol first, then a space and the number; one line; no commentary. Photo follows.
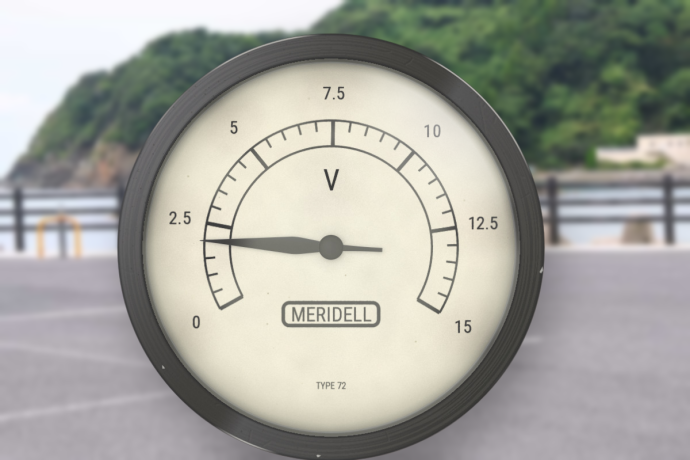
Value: V 2
